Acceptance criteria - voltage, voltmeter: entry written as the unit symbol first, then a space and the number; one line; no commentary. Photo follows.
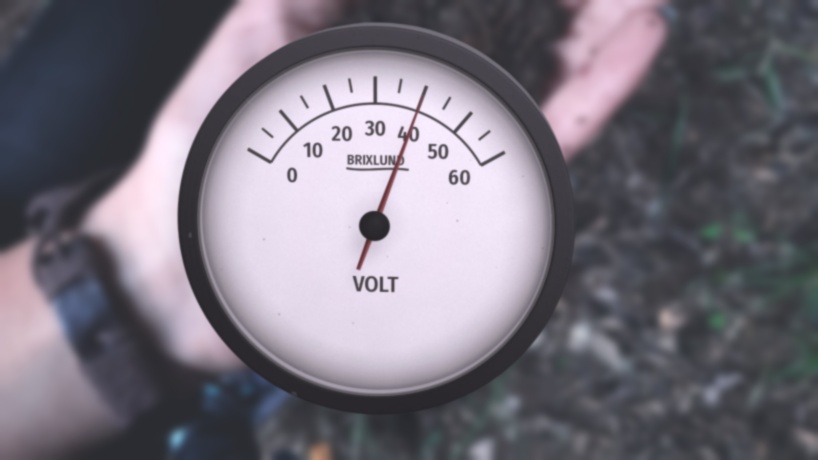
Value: V 40
